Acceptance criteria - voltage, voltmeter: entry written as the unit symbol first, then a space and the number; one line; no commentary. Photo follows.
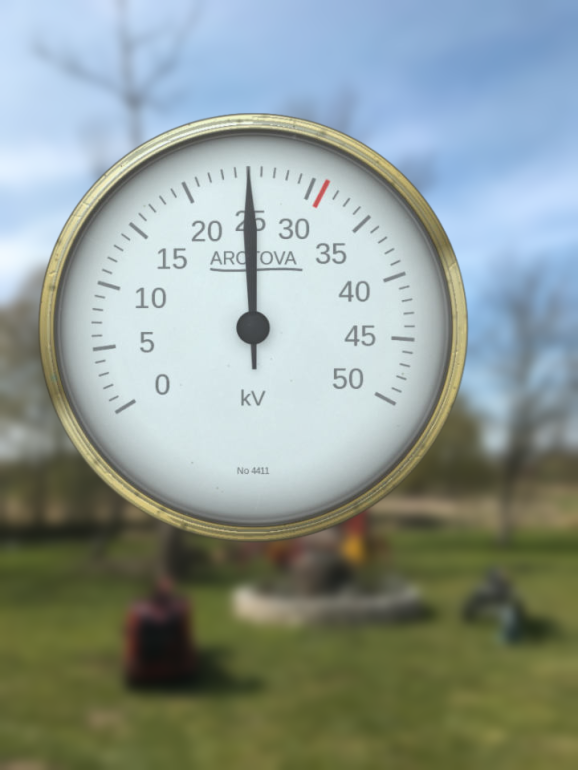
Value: kV 25
